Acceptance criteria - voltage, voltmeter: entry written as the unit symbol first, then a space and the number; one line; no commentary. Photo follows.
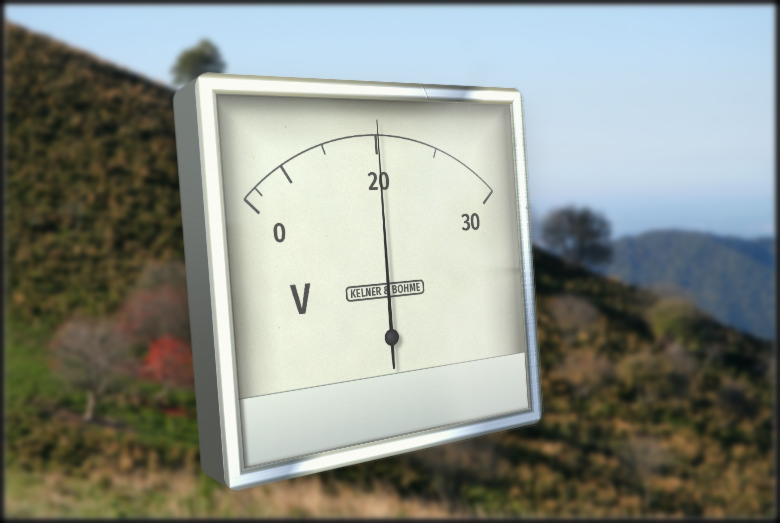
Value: V 20
